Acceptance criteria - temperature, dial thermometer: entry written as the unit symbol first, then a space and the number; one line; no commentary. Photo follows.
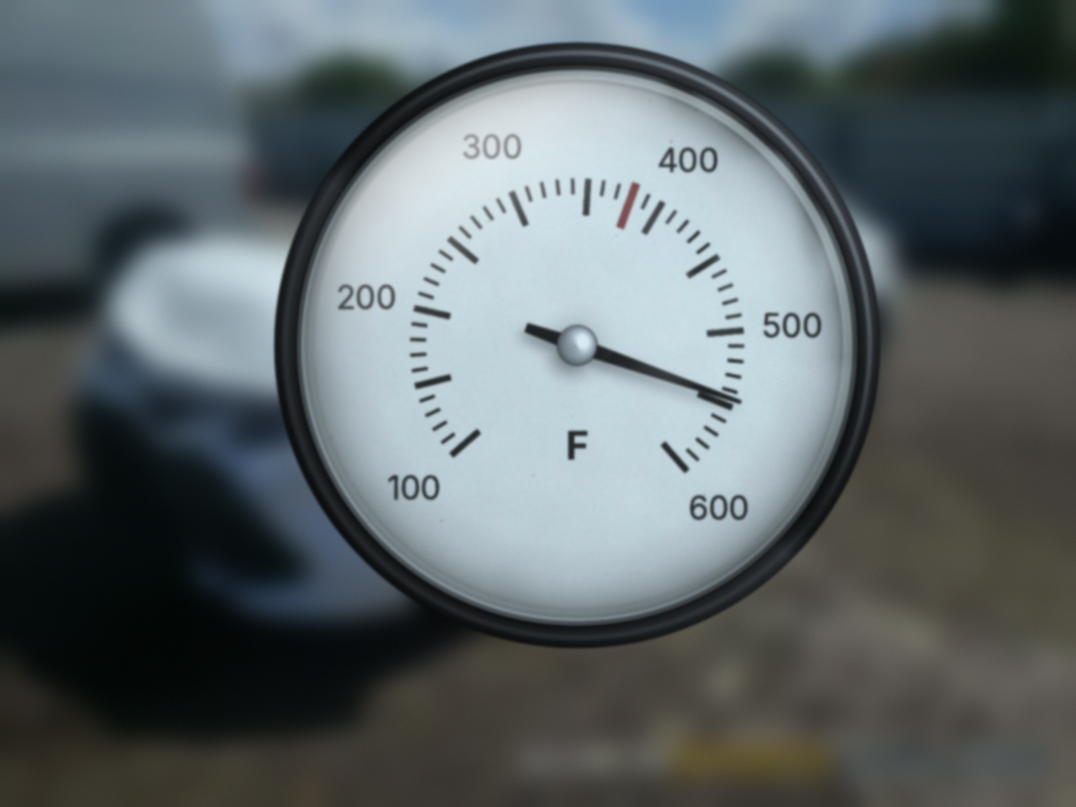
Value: °F 545
